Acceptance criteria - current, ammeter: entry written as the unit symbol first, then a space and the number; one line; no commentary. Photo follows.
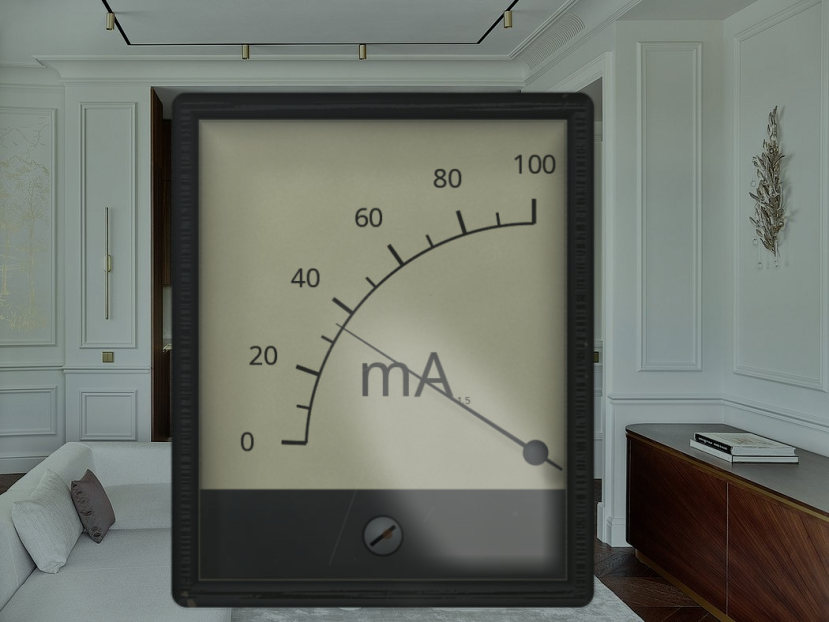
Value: mA 35
